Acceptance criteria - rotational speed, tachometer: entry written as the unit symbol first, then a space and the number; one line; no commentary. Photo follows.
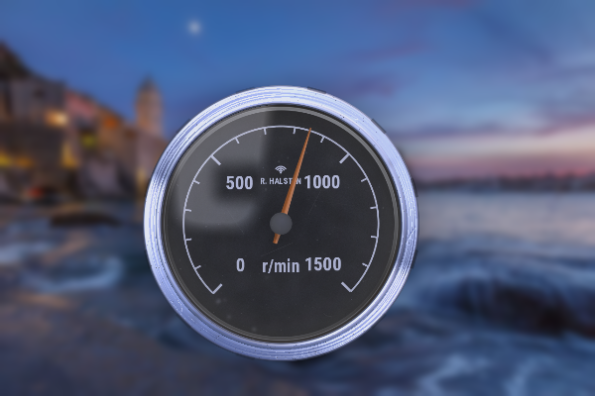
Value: rpm 850
